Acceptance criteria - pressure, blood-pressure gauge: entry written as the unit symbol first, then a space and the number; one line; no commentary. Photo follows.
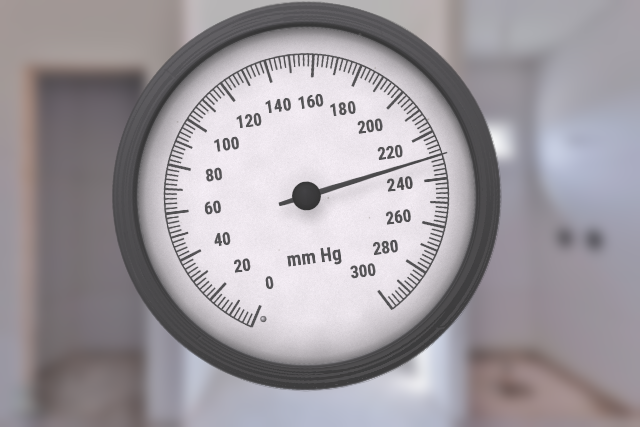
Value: mmHg 230
